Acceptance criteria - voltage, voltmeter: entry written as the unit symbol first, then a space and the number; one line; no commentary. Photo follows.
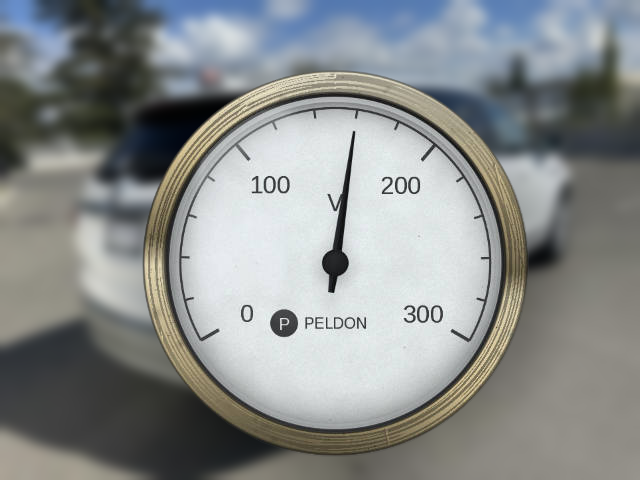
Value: V 160
